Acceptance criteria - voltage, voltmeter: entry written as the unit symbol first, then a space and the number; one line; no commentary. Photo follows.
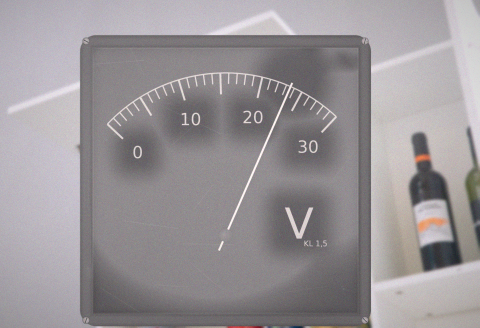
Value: V 23.5
